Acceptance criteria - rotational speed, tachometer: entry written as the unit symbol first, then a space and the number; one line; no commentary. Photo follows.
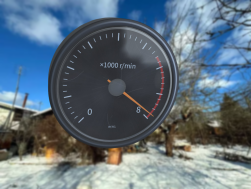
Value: rpm 7800
